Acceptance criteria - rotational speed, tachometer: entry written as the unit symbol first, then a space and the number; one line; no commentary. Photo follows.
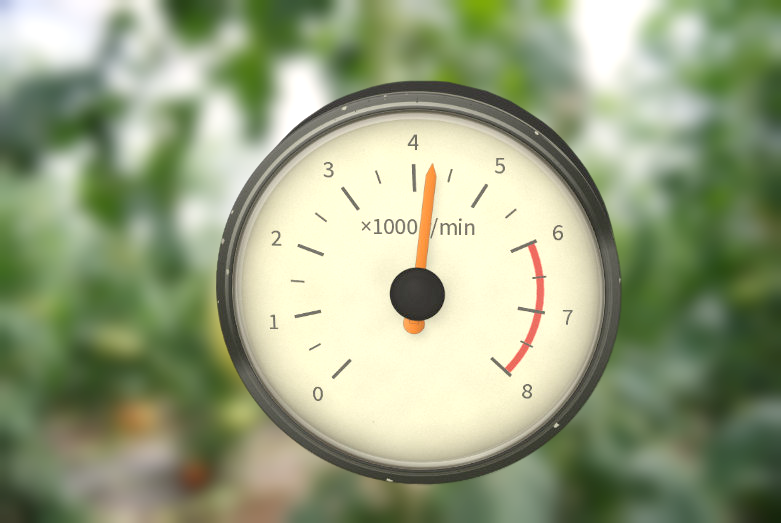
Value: rpm 4250
